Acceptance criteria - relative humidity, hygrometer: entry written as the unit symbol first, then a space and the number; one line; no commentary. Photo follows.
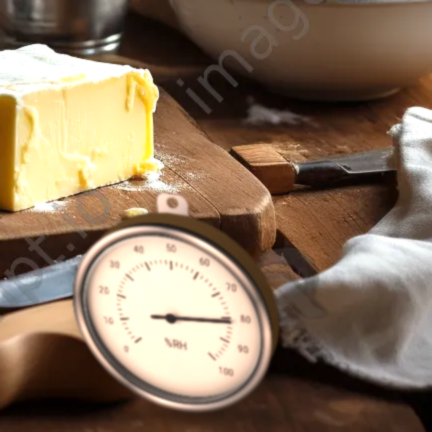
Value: % 80
